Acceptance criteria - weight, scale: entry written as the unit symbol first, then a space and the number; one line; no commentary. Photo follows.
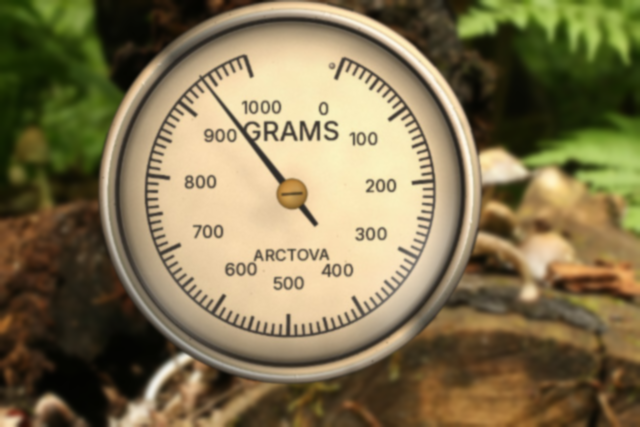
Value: g 940
